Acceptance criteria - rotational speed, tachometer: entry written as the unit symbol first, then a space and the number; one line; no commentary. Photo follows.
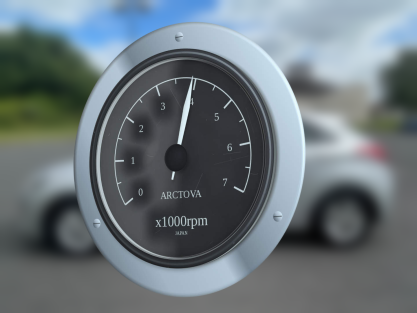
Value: rpm 4000
